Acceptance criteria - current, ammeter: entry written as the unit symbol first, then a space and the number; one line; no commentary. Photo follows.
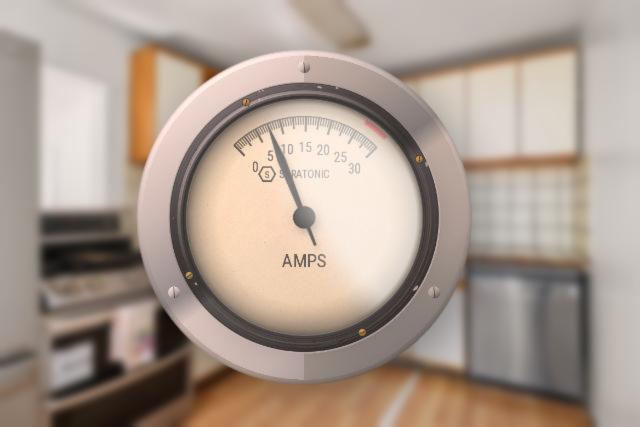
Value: A 7.5
